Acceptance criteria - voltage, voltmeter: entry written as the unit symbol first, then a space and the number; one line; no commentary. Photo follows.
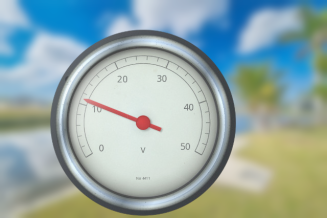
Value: V 11
